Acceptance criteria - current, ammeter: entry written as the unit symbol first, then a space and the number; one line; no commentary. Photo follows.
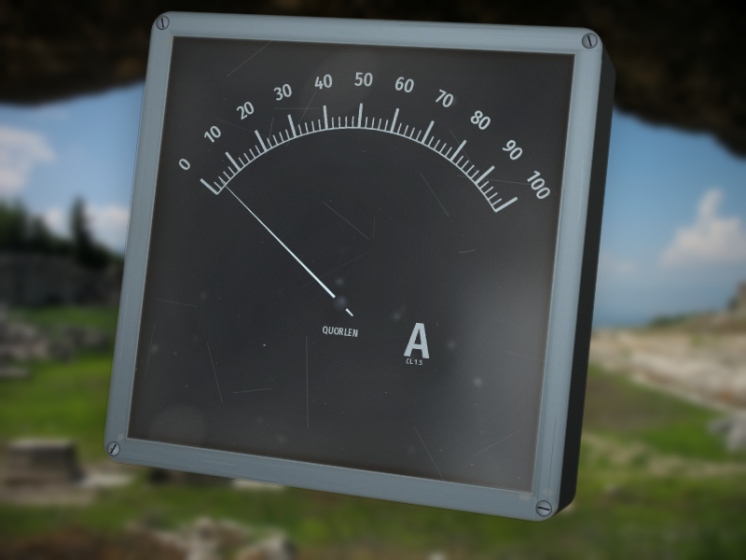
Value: A 4
